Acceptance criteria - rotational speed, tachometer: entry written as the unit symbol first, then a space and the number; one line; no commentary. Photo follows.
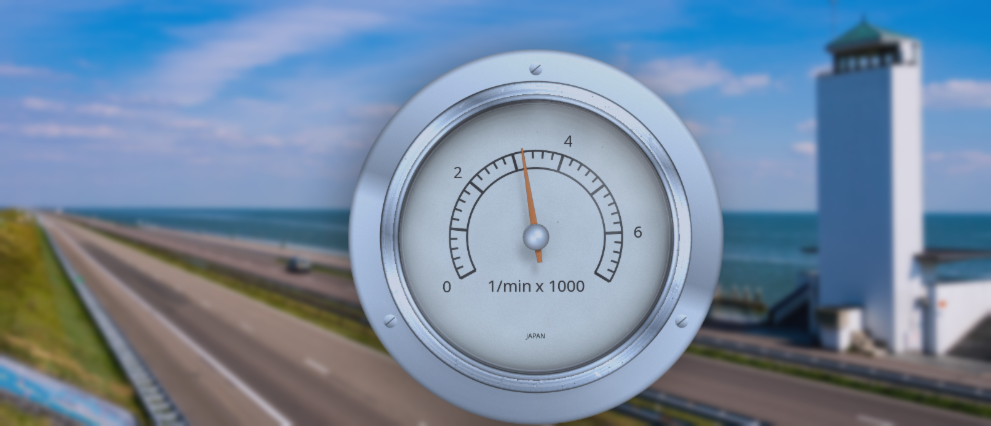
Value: rpm 3200
